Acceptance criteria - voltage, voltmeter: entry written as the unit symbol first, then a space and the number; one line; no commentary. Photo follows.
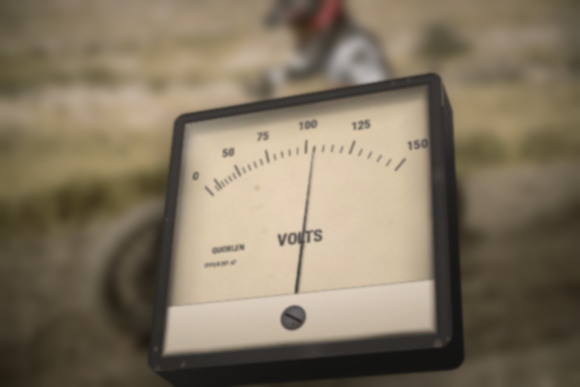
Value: V 105
